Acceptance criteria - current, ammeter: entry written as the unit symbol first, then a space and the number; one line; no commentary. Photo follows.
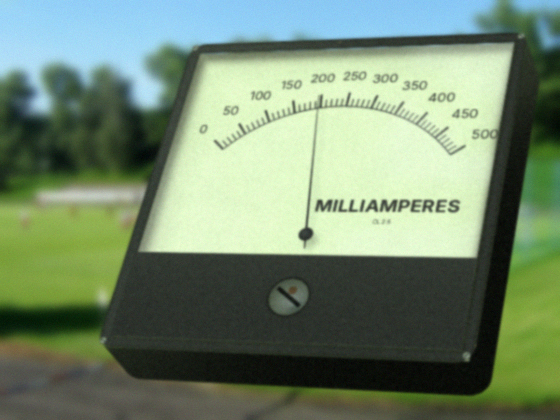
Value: mA 200
